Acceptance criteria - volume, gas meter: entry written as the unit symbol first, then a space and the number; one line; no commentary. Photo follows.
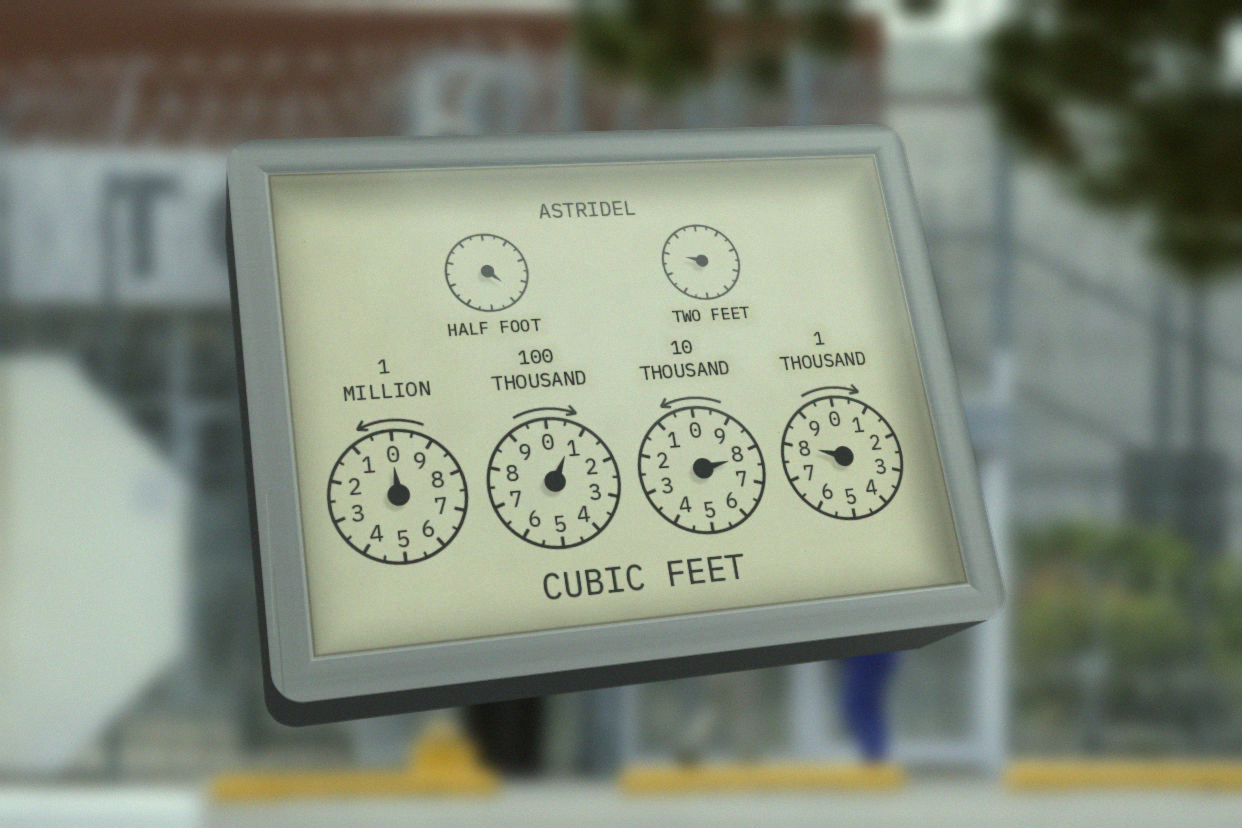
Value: ft³ 7800
